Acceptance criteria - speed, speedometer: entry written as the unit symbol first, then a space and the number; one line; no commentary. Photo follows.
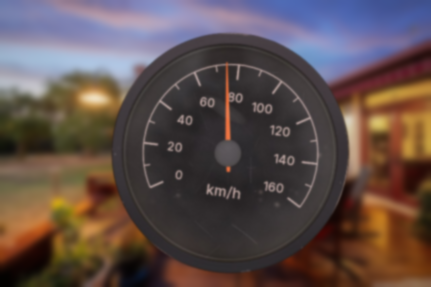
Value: km/h 75
